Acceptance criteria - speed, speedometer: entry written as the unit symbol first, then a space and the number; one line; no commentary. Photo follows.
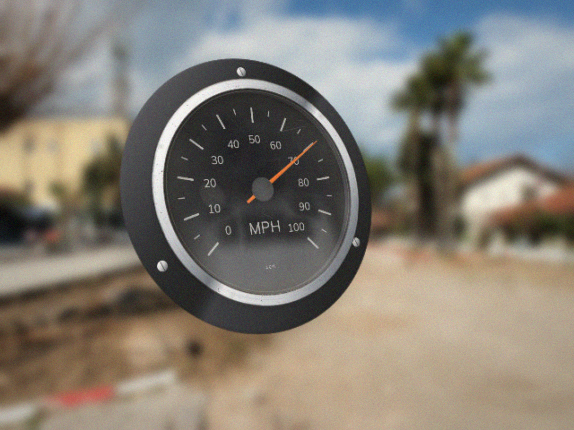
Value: mph 70
